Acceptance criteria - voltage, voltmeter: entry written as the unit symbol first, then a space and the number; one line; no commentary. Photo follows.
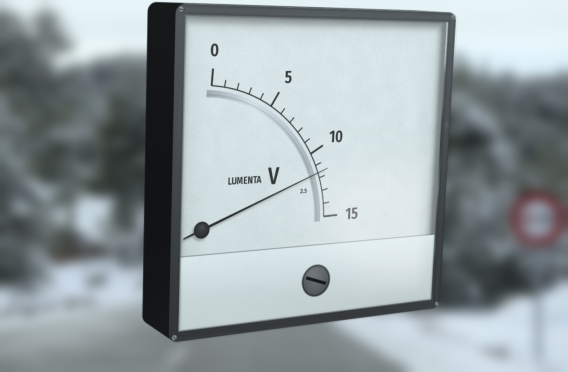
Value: V 11.5
